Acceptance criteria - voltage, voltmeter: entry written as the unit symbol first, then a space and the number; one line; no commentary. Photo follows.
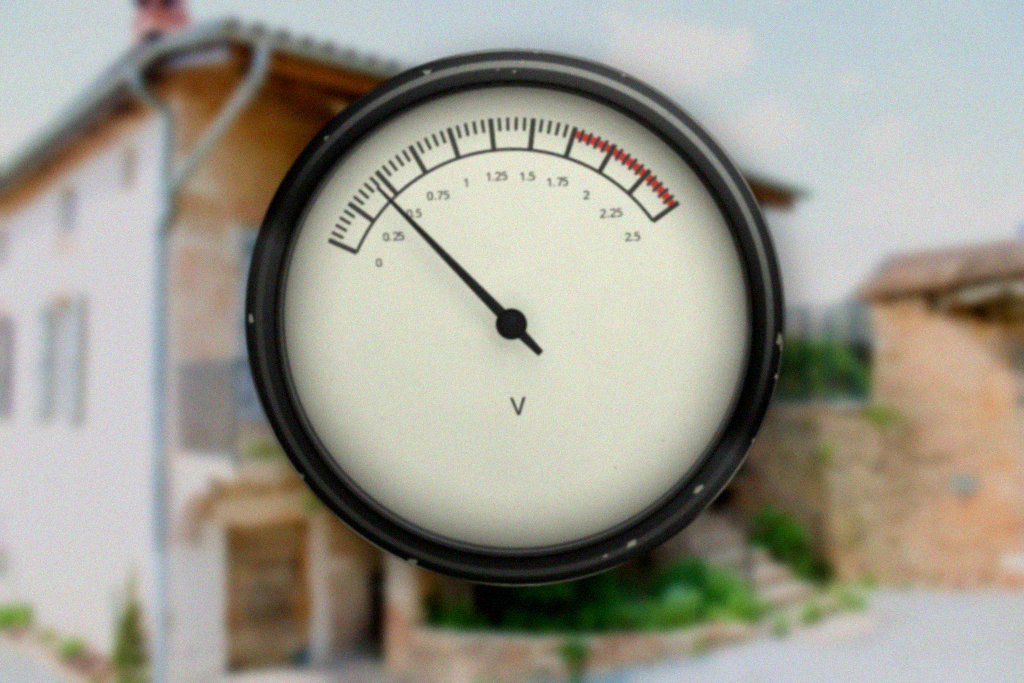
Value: V 0.45
